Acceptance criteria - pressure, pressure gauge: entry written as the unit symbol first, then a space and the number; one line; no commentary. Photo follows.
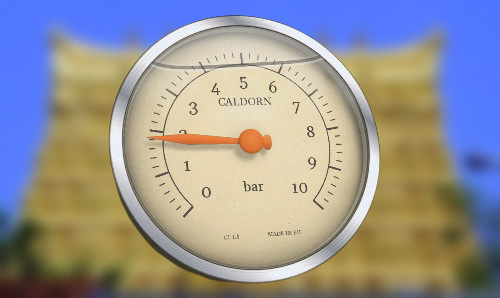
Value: bar 1.8
